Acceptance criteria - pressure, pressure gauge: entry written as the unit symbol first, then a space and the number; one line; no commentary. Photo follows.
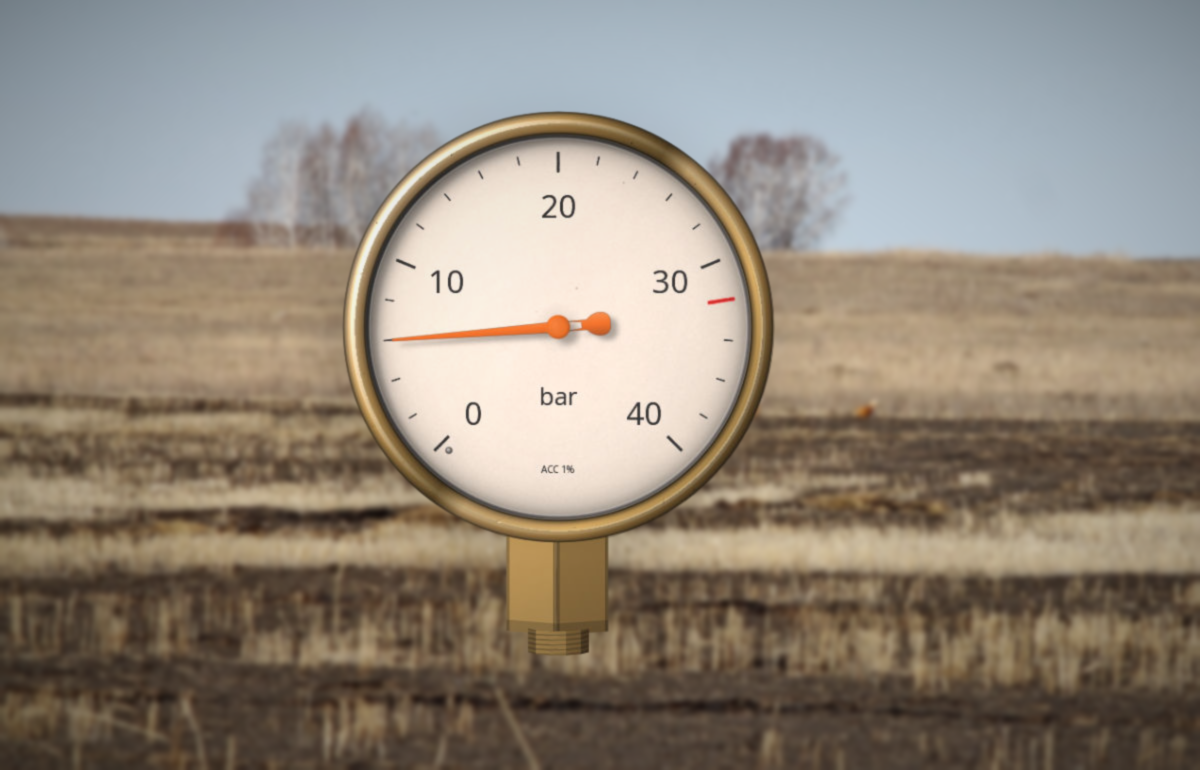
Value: bar 6
